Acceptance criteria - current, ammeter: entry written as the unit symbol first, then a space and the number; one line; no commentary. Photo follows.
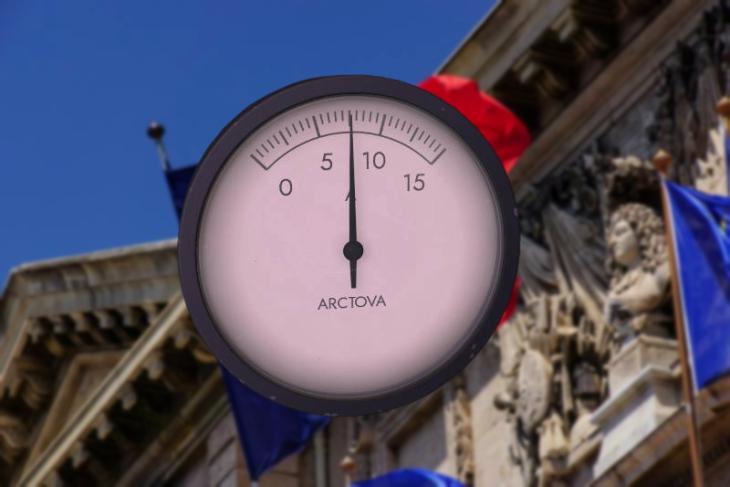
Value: A 7.5
